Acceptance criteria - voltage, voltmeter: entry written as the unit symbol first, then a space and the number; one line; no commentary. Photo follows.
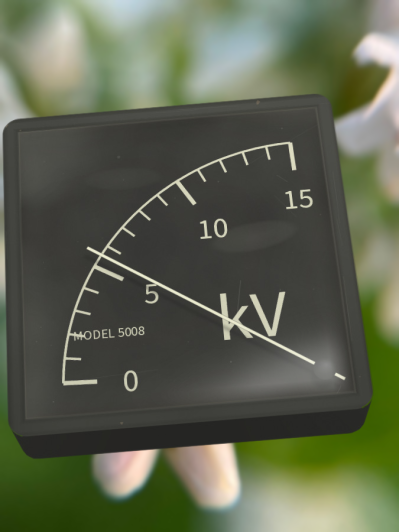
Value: kV 5.5
